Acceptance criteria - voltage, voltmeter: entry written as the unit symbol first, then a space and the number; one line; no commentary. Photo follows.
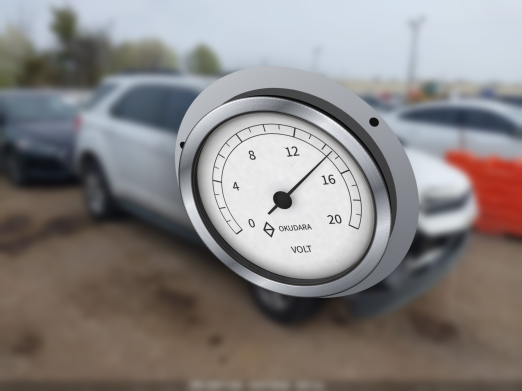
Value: V 14.5
